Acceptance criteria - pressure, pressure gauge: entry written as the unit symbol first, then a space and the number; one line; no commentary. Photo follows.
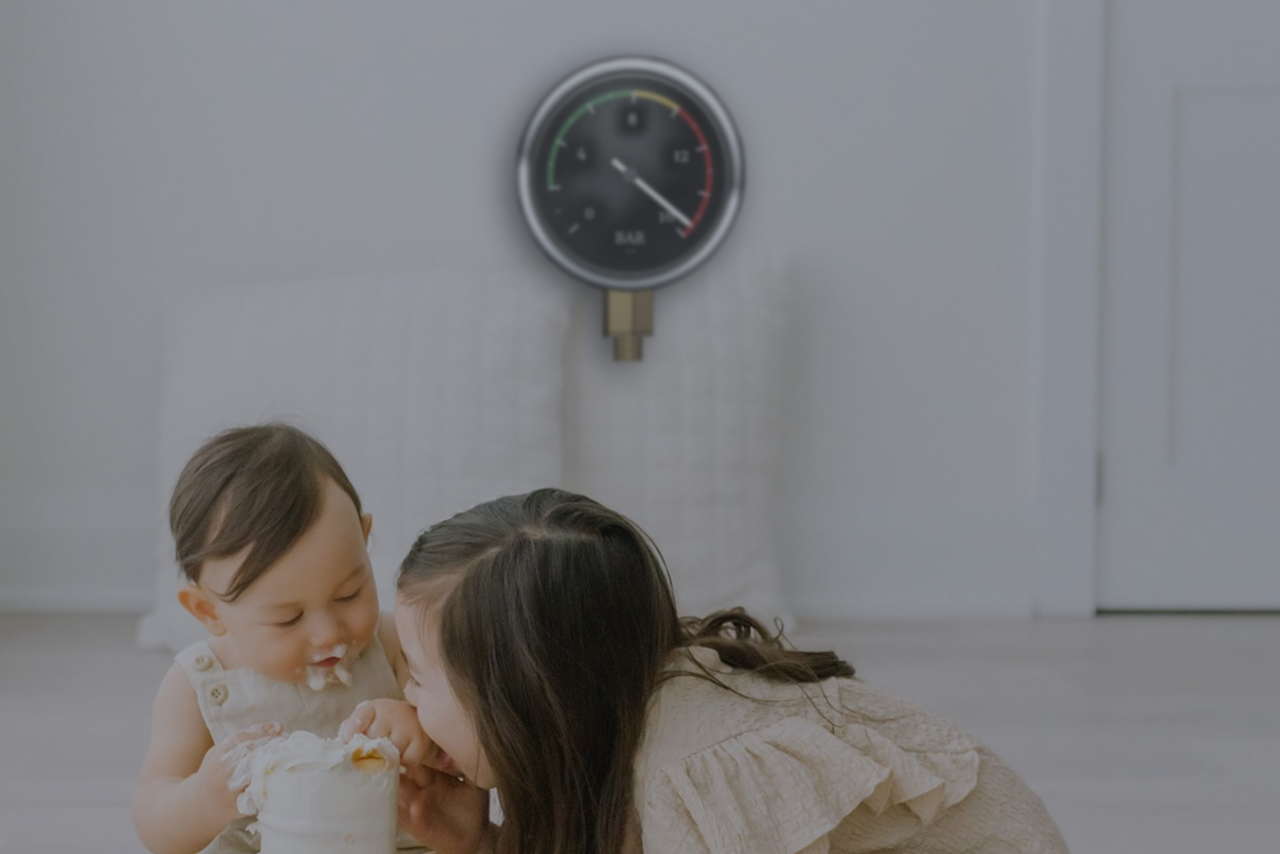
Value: bar 15.5
